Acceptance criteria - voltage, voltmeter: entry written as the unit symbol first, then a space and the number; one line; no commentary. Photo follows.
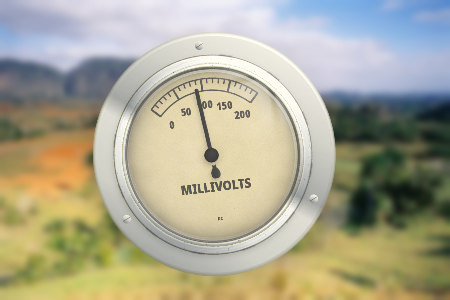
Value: mV 90
